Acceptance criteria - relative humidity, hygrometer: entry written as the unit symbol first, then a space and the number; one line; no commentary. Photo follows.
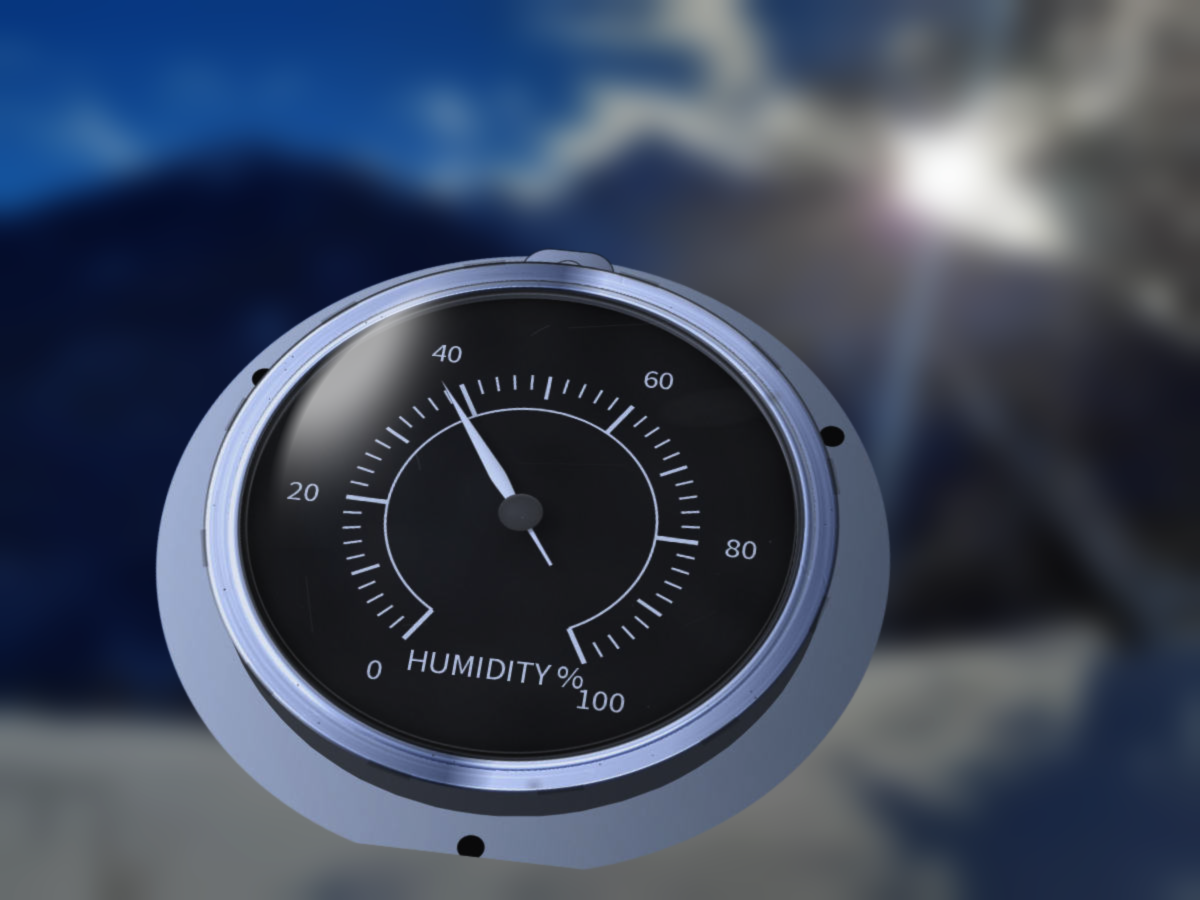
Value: % 38
